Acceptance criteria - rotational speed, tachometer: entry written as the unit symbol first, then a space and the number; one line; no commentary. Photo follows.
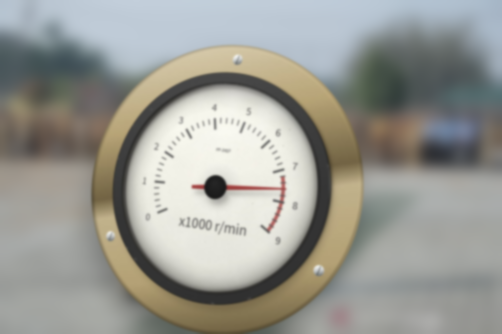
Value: rpm 7600
